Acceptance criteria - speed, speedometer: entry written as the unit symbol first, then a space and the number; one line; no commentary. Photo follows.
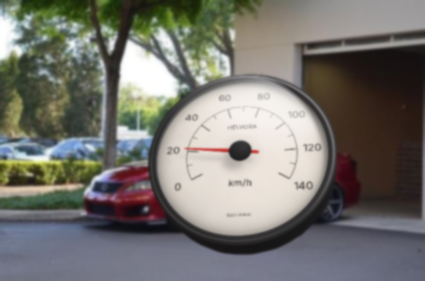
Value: km/h 20
